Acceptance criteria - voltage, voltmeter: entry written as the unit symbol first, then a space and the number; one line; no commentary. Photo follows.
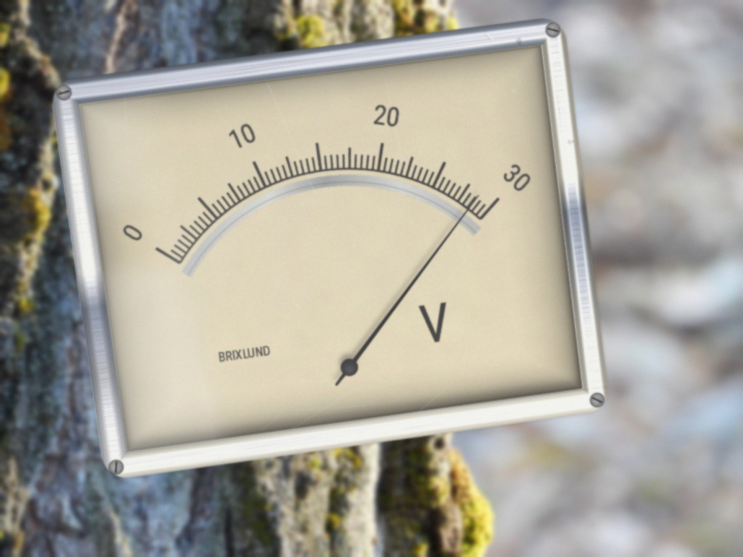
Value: V 28.5
